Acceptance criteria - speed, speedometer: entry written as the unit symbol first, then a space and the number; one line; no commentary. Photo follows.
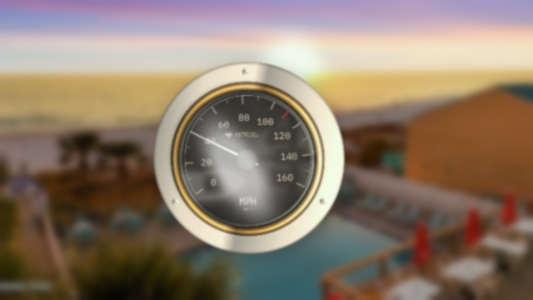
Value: mph 40
